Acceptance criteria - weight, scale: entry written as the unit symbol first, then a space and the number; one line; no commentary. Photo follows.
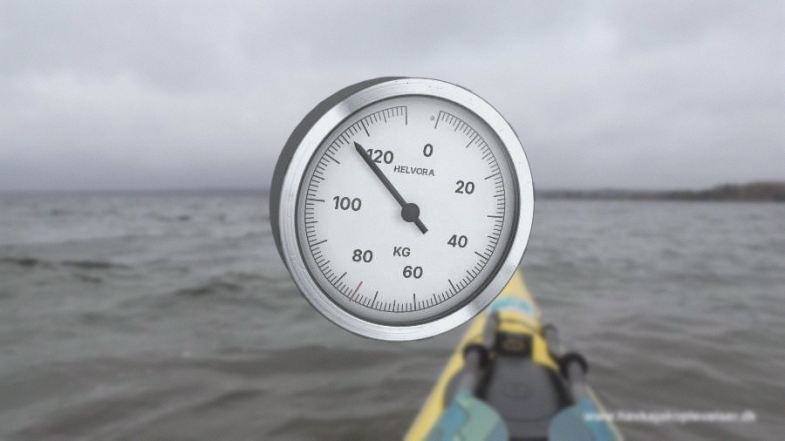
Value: kg 116
